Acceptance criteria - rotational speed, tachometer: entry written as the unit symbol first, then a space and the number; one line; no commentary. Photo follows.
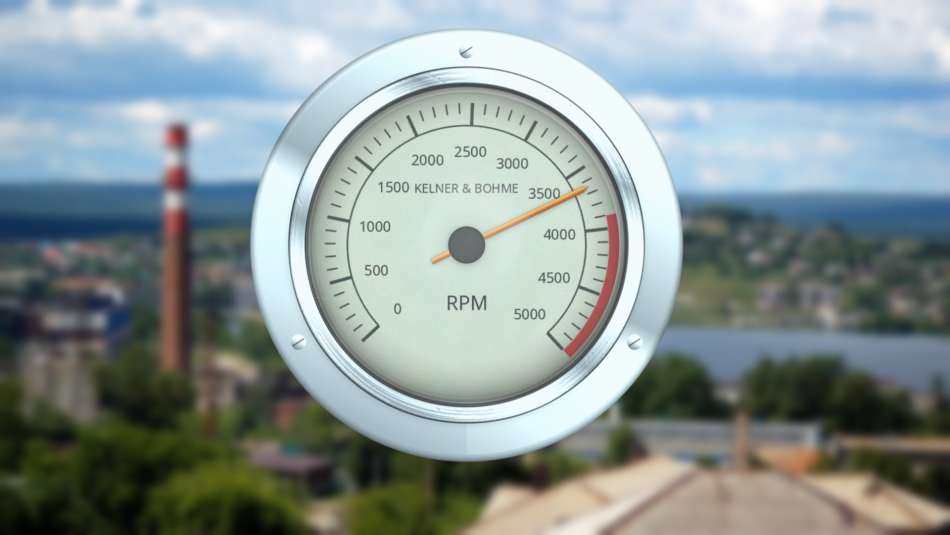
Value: rpm 3650
